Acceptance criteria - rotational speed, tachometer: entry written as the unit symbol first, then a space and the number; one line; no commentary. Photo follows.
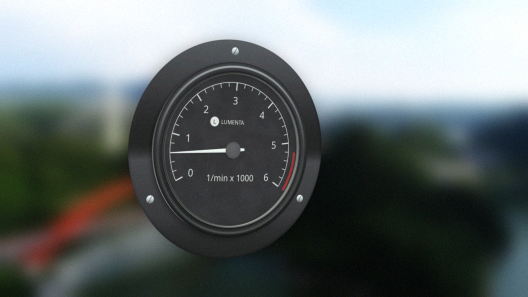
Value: rpm 600
